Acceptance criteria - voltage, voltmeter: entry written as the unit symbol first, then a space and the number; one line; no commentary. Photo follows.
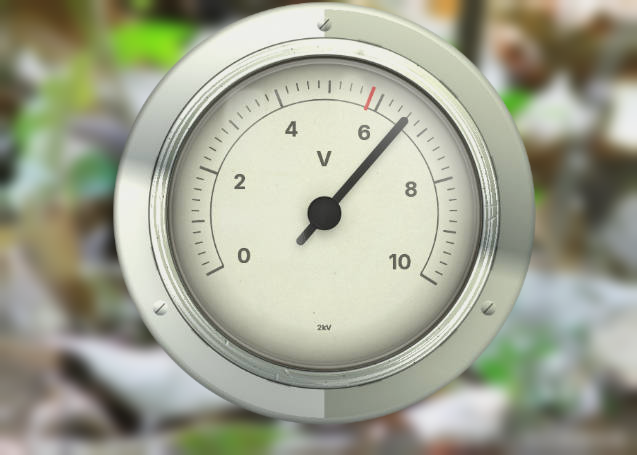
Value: V 6.6
